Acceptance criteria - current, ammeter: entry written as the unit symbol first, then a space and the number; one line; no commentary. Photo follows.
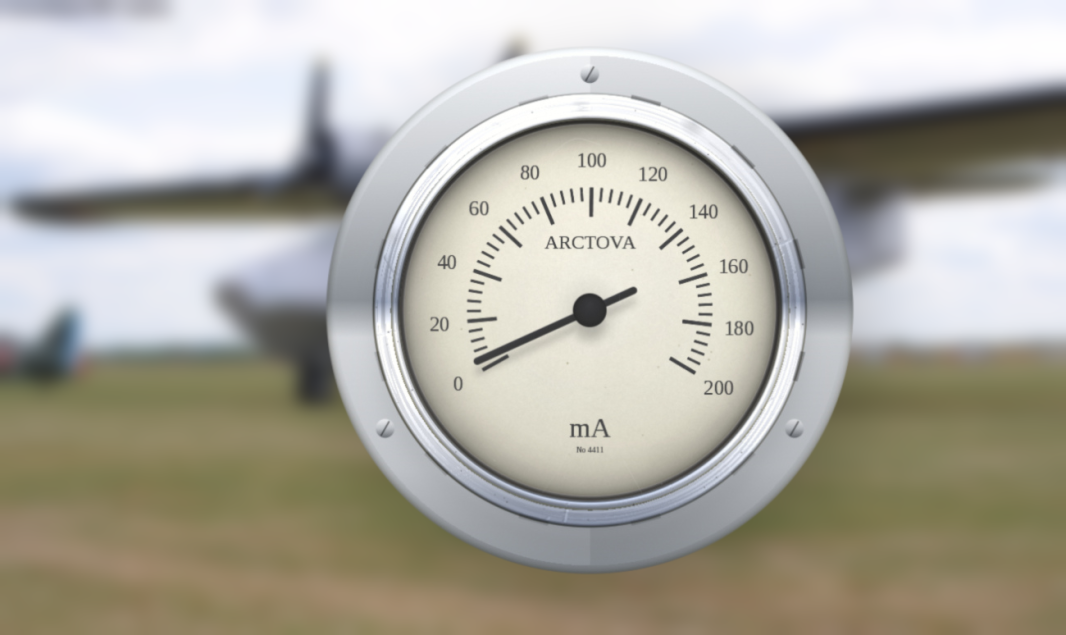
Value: mA 4
